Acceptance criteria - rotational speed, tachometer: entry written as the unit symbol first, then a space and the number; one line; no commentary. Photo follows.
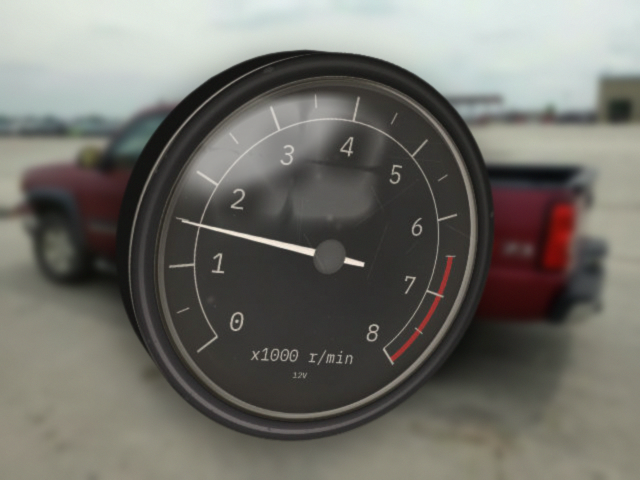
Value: rpm 1500
